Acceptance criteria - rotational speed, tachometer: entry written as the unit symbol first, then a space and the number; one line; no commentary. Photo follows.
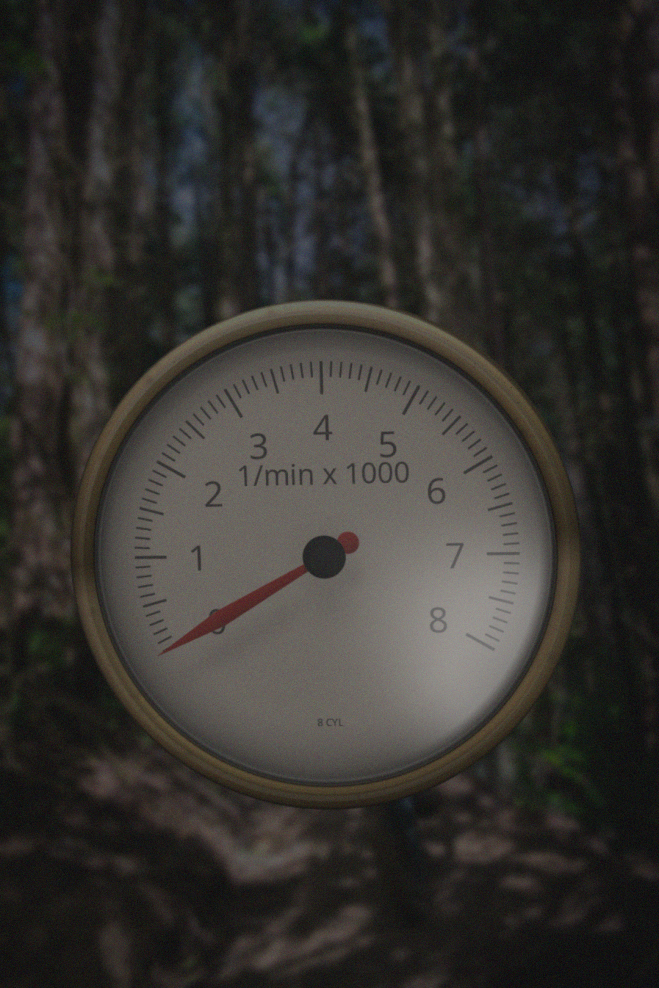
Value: rpm 0
